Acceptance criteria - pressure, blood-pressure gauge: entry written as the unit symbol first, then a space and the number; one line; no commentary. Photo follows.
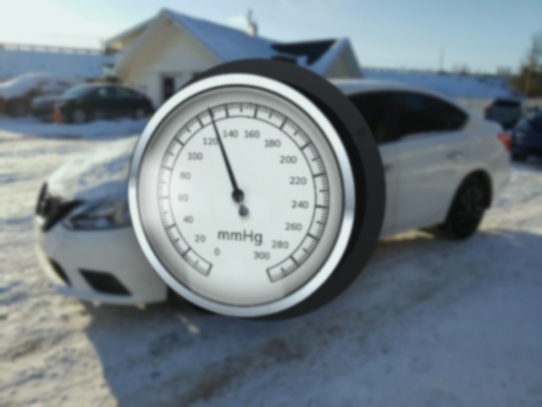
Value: mmHg 130
